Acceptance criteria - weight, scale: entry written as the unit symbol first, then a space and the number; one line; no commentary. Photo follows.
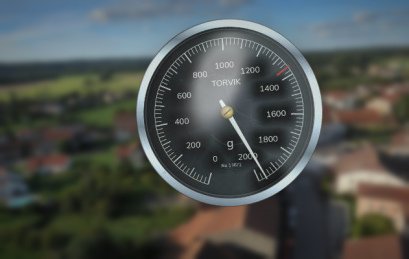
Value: g 1960
